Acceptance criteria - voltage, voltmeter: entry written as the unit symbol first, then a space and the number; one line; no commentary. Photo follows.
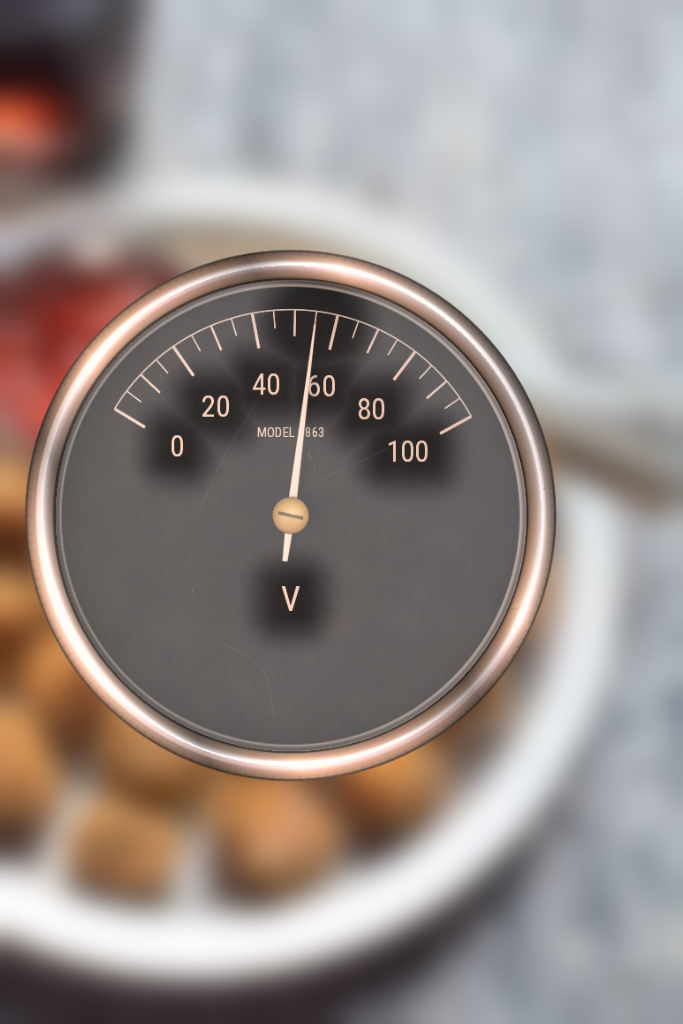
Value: V 55
